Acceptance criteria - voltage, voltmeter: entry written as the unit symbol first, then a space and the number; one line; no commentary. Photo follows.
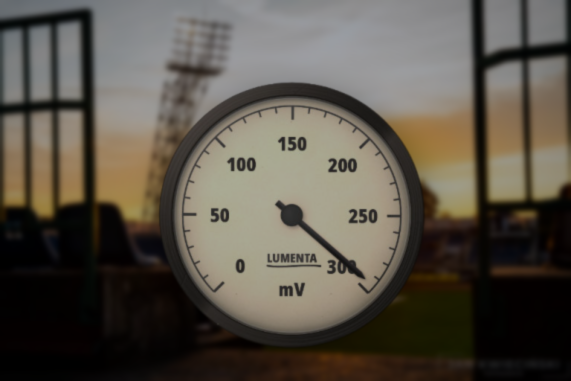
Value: mV 295
